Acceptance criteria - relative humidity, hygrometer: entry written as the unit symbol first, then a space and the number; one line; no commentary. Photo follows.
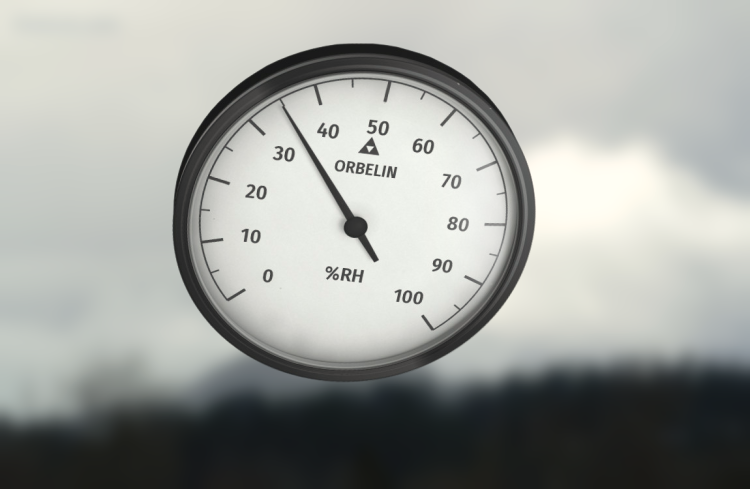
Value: % 35
